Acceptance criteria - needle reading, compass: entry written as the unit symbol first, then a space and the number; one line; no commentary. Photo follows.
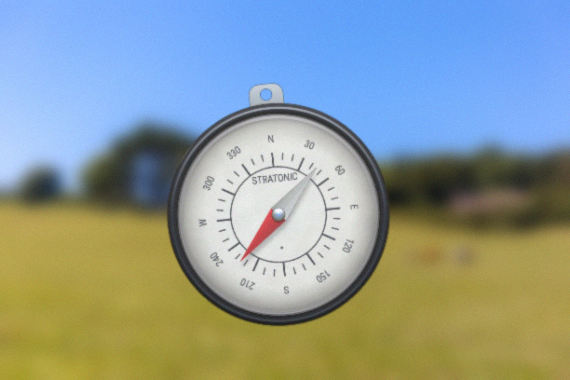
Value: ° 225
